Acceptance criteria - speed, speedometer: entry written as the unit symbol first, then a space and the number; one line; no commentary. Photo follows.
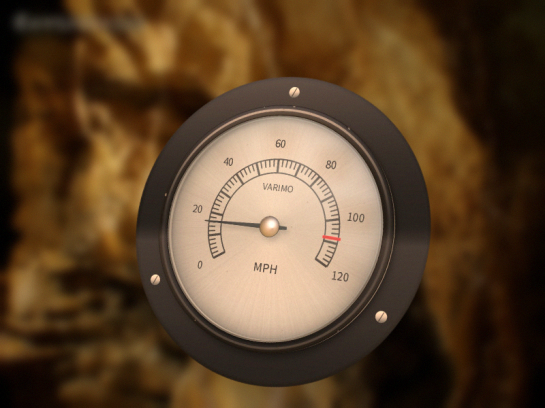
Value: mph 16
